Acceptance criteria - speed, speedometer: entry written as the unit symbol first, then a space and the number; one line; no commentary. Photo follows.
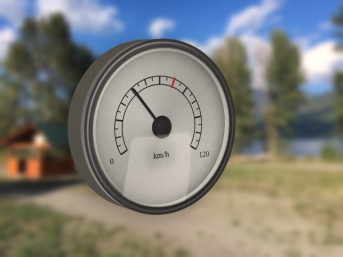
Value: km/h 40
